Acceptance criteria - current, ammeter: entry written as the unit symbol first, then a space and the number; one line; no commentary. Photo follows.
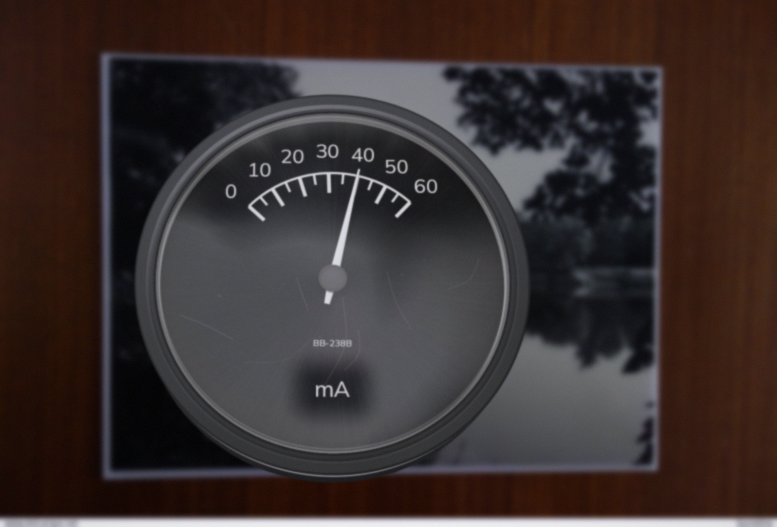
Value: mA 40
